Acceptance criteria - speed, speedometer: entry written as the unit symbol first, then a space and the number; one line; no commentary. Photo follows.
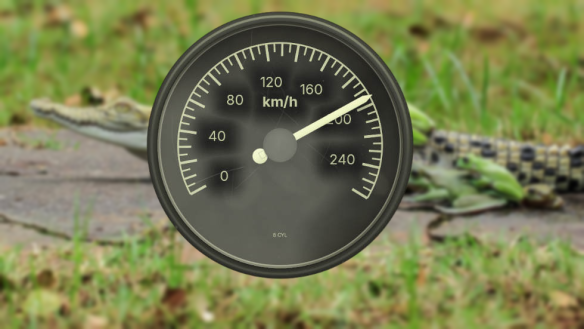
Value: km/h 195
